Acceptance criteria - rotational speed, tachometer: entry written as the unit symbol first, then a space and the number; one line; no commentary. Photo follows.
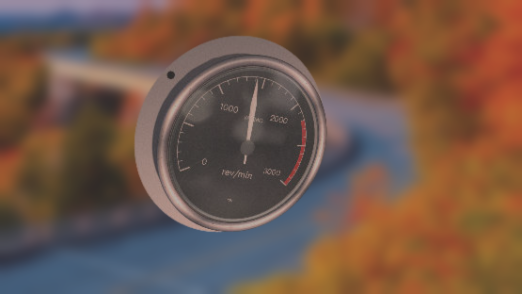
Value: rpm 1400
